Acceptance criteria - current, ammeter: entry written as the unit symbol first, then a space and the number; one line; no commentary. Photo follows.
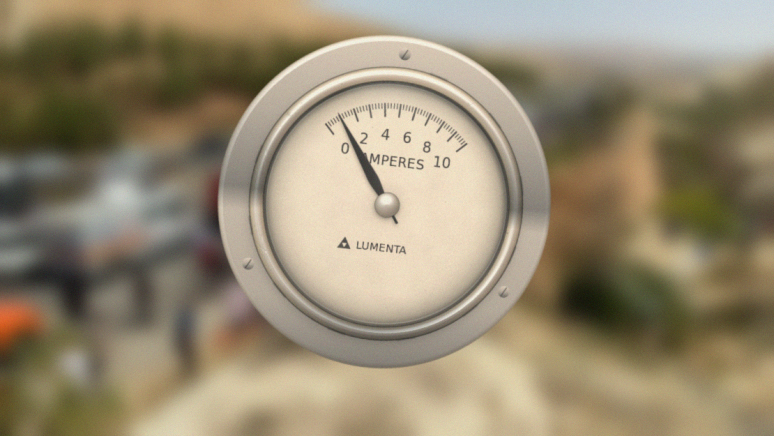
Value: A 1
